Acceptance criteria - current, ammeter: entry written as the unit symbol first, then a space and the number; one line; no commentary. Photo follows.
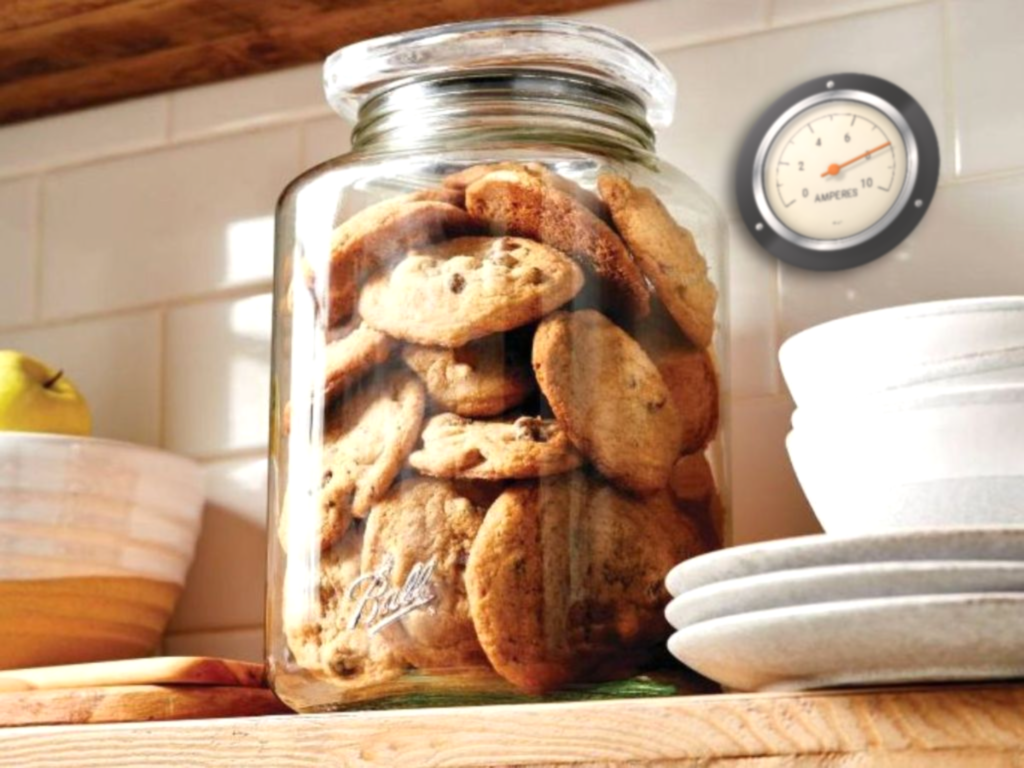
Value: A 8
